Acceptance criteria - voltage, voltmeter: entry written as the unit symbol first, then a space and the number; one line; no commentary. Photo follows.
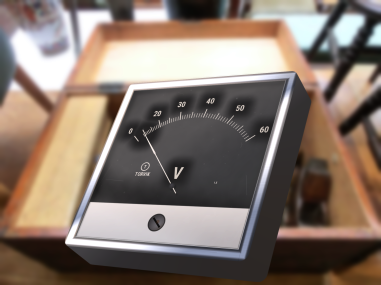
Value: V 10
